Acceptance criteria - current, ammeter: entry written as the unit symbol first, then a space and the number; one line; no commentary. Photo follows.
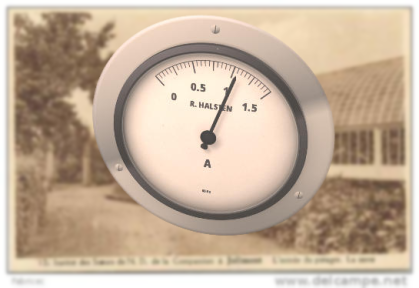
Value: A 1.05
